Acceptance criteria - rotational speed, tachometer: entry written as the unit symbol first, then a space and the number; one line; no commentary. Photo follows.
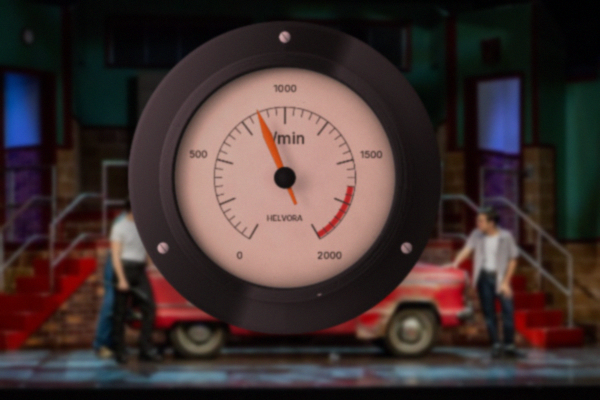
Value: rpm 850
